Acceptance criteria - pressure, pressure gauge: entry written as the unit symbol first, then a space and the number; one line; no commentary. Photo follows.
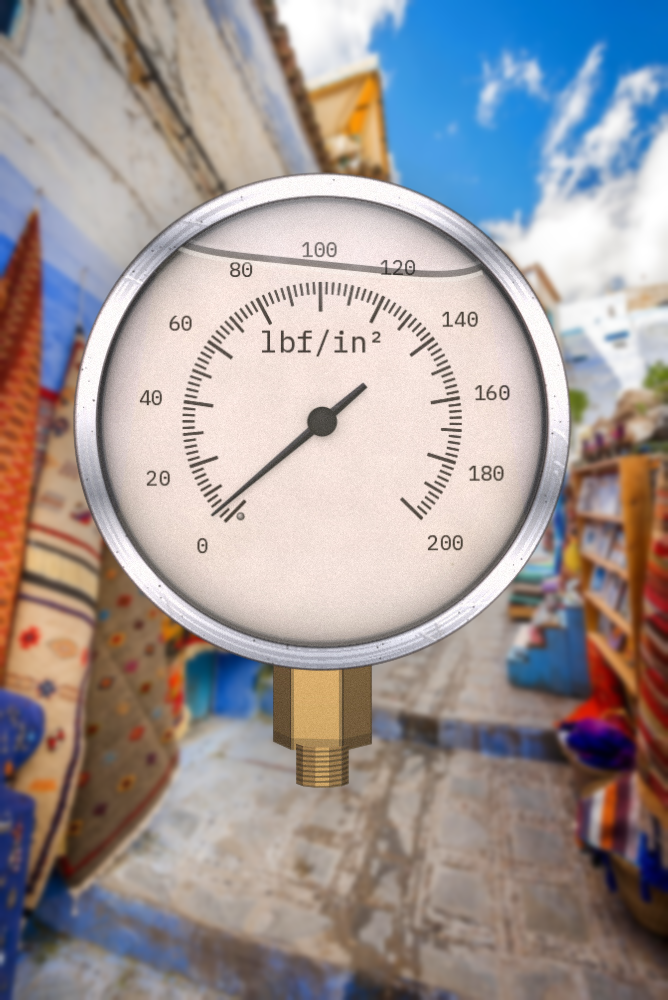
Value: psi 4
